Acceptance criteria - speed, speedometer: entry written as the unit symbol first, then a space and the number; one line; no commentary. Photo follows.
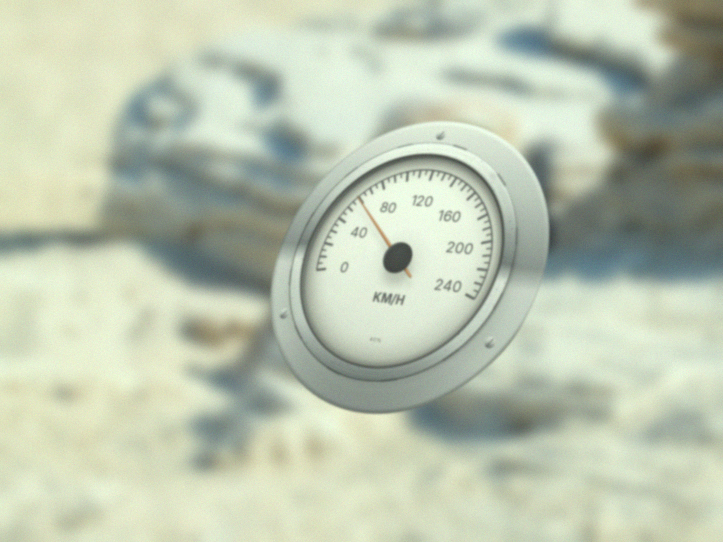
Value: km/h 60
